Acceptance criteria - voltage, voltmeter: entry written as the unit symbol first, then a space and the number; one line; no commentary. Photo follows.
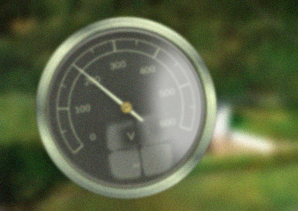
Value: V 200
